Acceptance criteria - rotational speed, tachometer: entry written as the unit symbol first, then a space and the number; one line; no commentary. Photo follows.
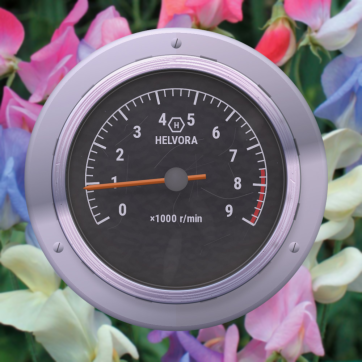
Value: rpm 900
